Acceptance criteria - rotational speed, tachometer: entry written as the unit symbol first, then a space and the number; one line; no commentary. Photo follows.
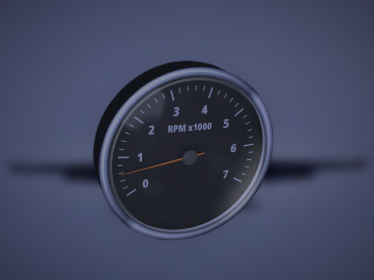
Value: rpm 600
